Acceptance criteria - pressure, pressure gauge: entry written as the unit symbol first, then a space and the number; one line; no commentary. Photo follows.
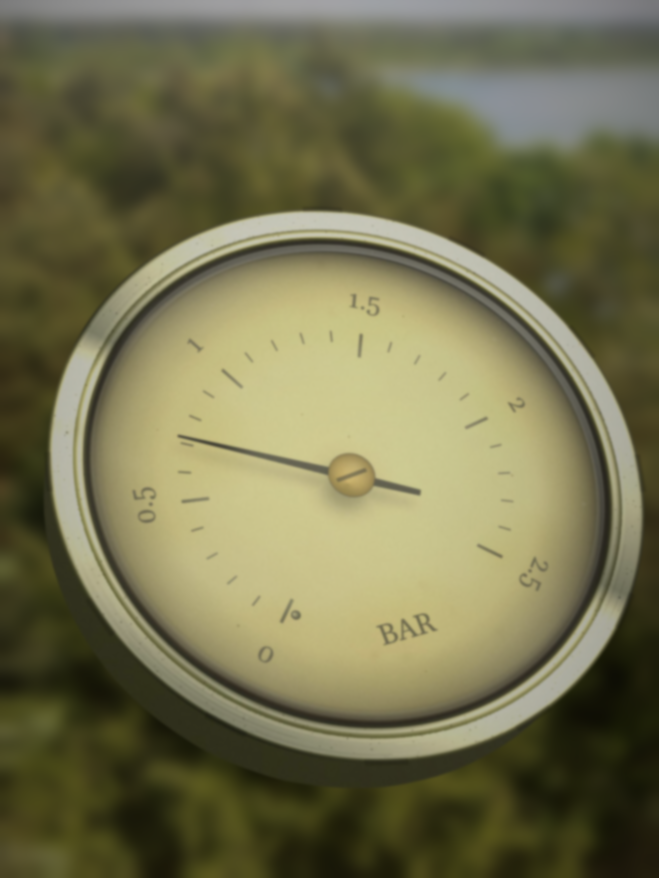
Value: bar 0.7
